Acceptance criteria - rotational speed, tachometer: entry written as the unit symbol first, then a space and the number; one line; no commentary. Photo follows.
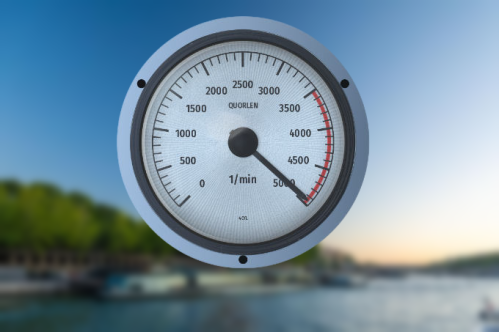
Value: rpm 4950
